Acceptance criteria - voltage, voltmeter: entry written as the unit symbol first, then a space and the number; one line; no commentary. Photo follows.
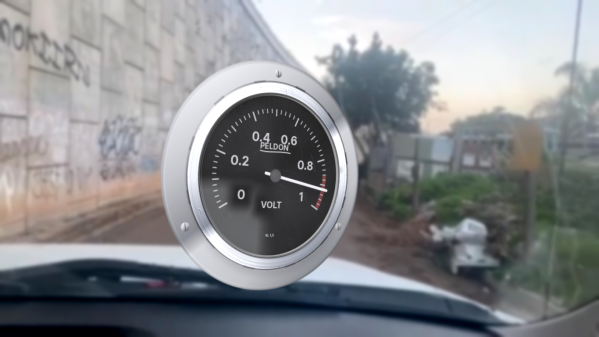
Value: V 0.92
